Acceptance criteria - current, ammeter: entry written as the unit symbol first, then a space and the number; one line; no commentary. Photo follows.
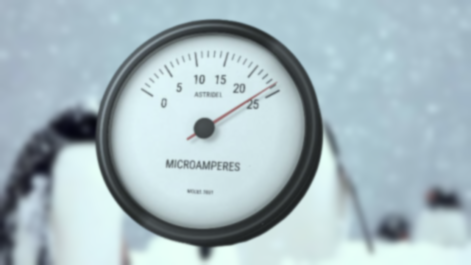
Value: µA 24
